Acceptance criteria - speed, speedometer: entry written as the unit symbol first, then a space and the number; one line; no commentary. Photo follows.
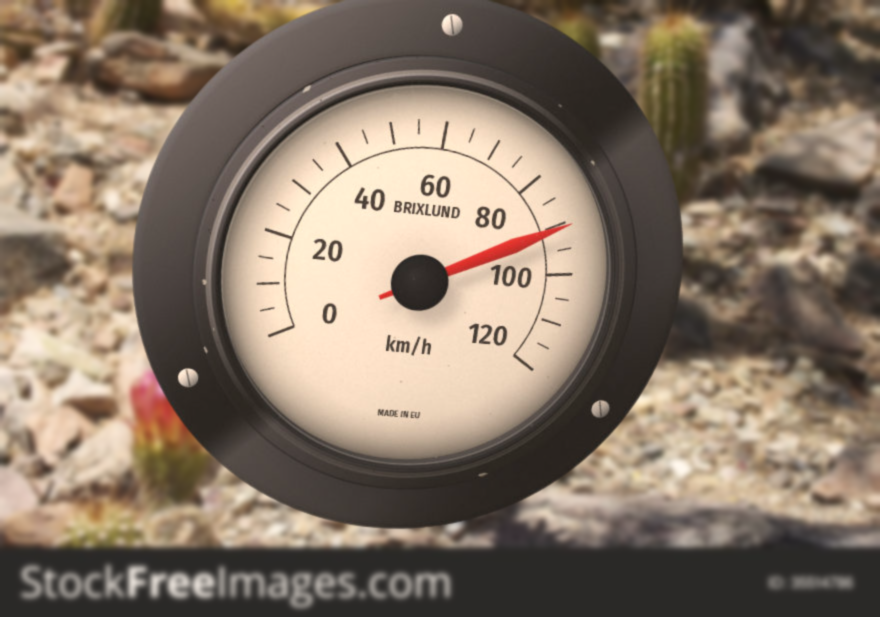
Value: km/h 90
